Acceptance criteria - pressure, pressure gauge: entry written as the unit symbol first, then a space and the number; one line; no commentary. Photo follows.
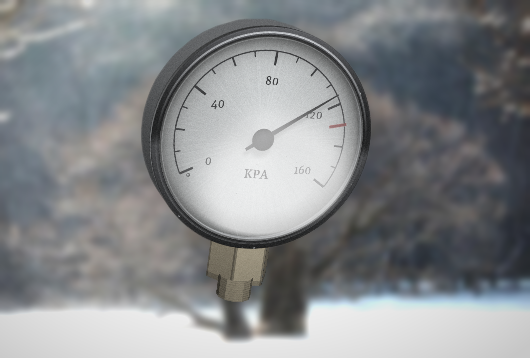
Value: kPa 115
